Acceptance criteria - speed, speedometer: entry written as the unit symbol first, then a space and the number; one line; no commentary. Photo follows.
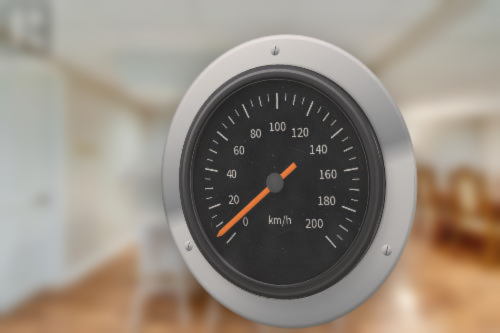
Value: km/h 5
